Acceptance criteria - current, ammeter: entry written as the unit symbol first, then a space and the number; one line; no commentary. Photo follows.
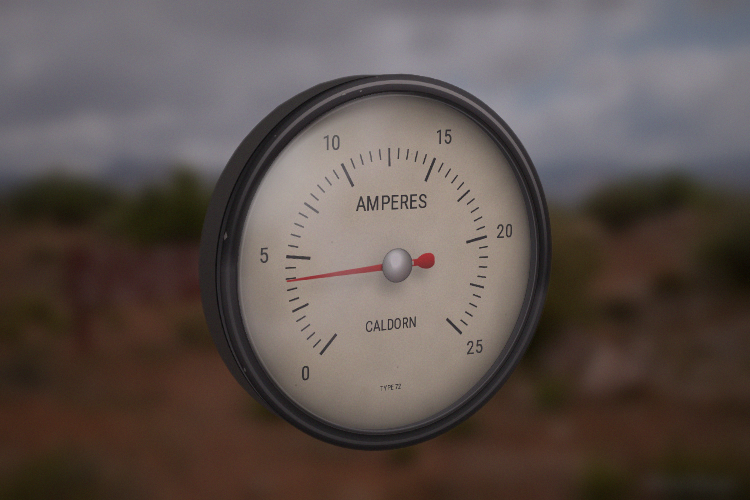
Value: A 4
